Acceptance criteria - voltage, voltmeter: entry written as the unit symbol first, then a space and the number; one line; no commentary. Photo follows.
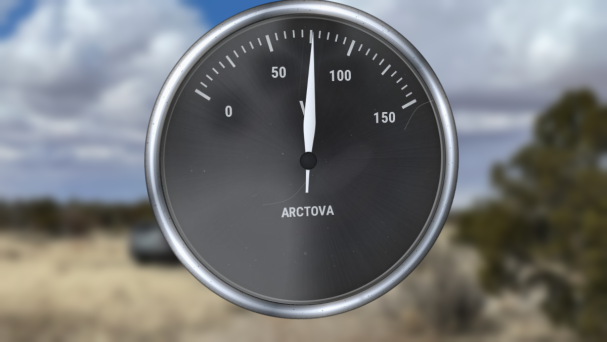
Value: V 75
